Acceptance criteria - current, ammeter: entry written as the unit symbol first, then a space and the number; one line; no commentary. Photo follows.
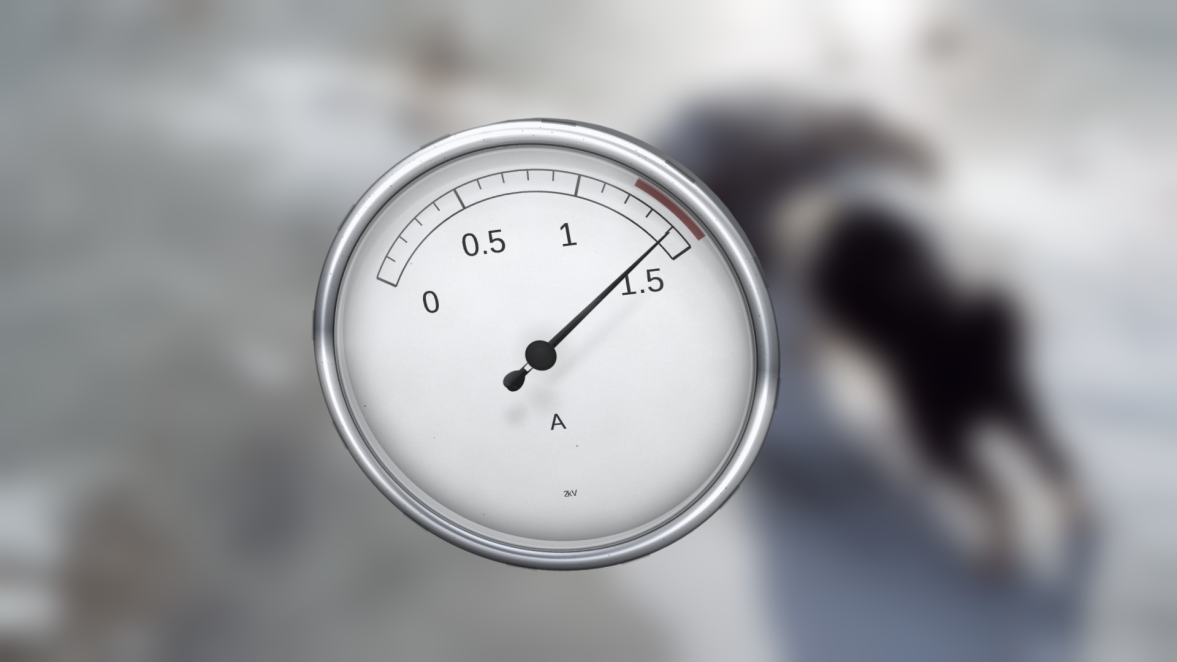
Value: A 1.4
